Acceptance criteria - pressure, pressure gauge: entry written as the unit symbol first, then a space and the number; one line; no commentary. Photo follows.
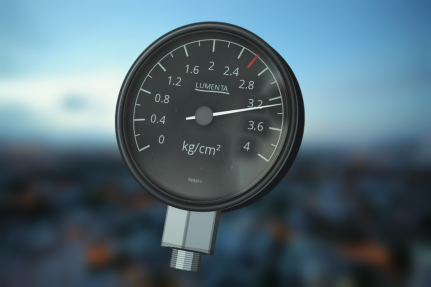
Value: kg/cm² 3.3
